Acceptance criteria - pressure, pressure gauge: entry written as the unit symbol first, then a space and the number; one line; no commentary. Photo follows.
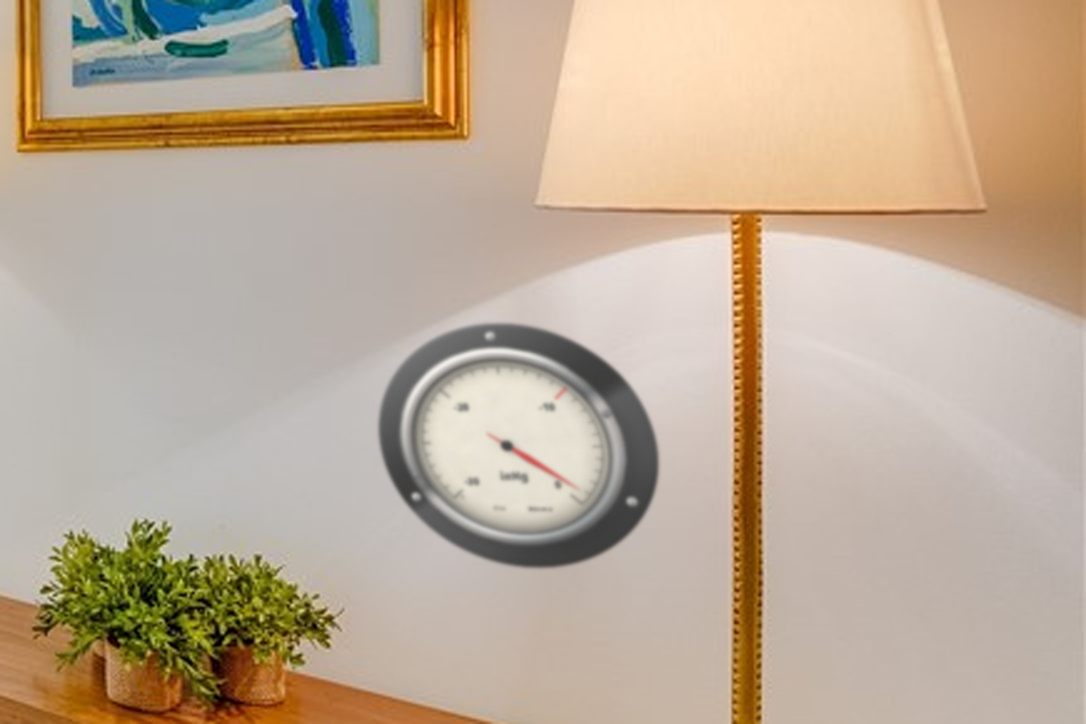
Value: inHg -1
